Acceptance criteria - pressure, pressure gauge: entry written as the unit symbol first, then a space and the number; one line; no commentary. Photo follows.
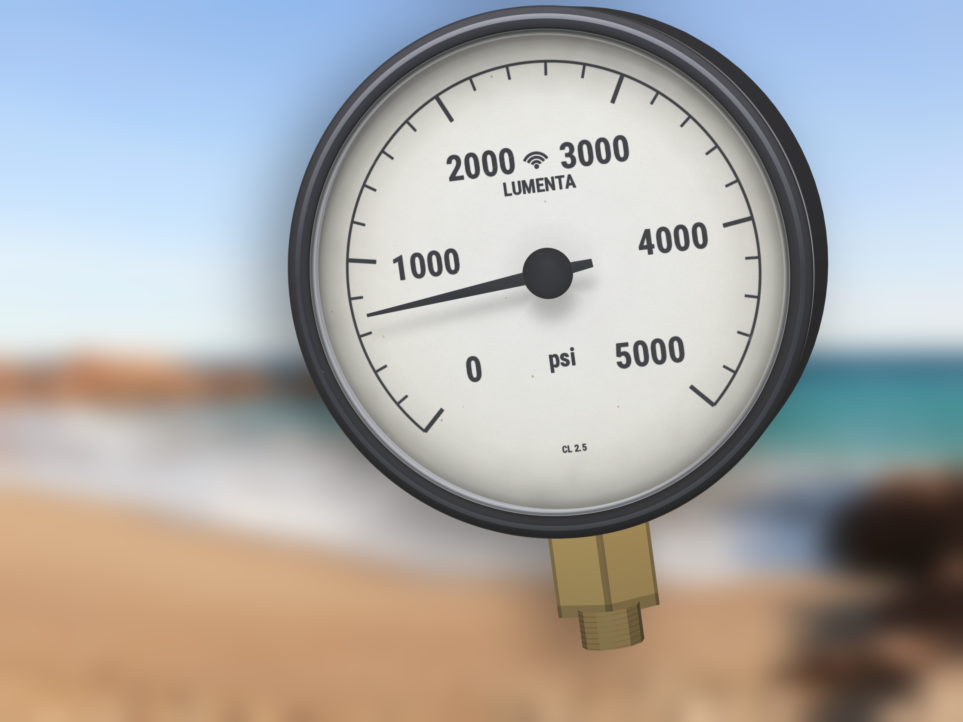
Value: psi 700
